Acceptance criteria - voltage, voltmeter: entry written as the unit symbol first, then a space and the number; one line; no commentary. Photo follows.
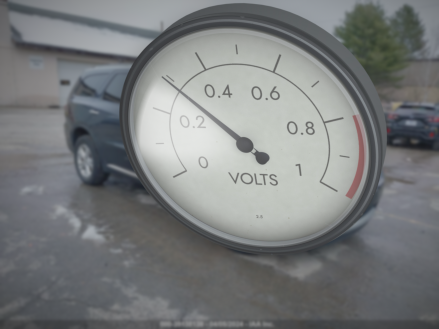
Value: V 0.3
